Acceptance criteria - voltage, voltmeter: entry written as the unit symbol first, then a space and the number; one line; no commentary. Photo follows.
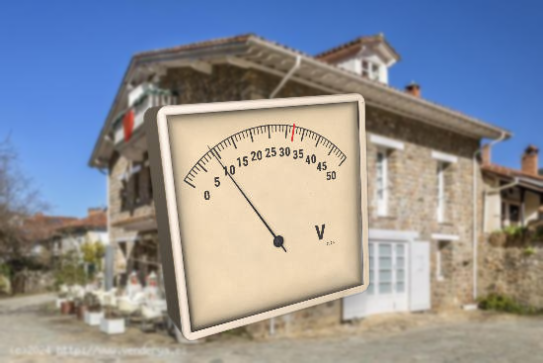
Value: V 9
